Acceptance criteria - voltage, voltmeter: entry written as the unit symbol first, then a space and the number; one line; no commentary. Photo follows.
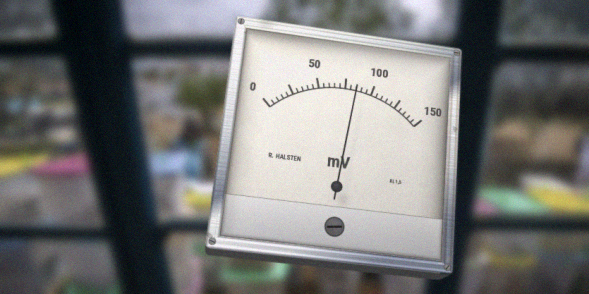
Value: mV 85
